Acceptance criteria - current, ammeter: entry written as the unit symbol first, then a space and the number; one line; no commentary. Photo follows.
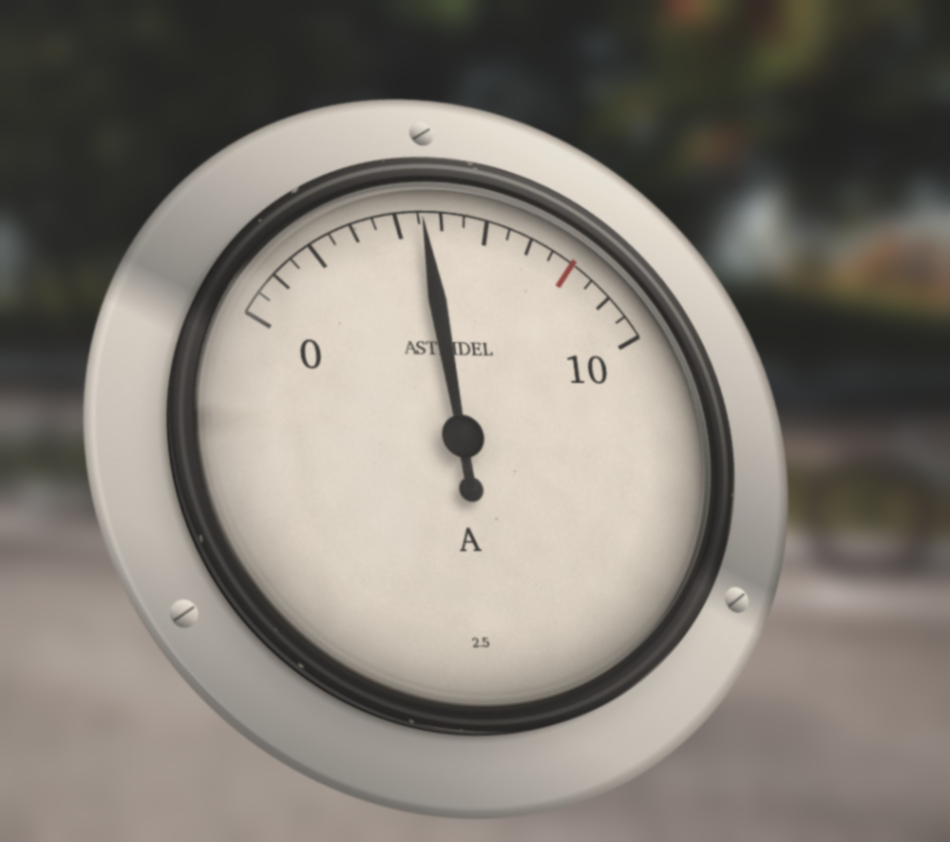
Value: A 4.5
